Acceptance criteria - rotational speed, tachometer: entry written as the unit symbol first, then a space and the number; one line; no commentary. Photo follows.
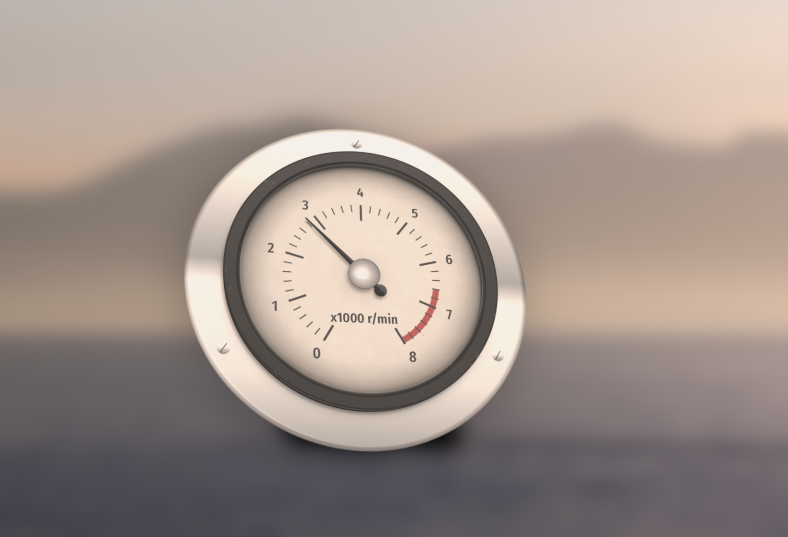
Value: rpm 2800
